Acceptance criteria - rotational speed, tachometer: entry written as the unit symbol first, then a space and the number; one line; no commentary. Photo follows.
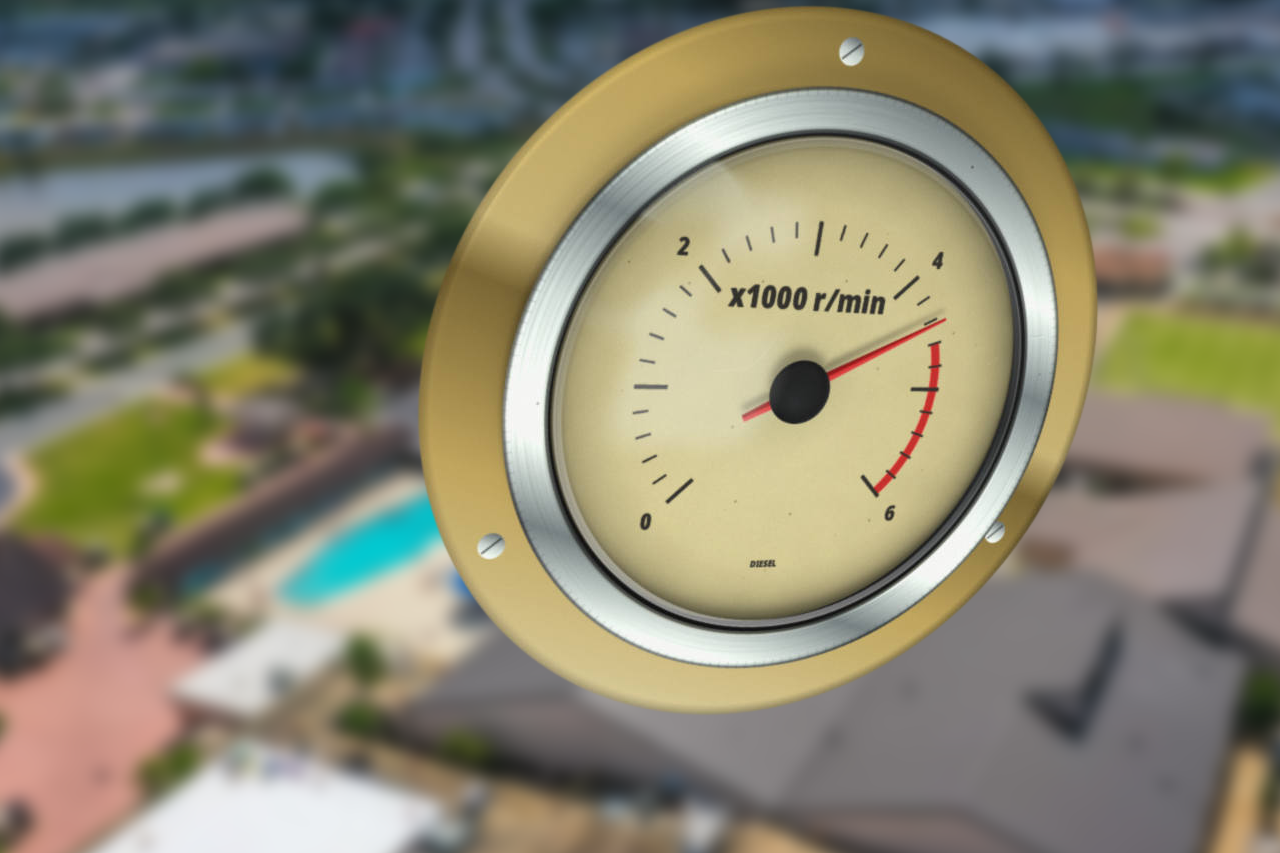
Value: rpm 4400
